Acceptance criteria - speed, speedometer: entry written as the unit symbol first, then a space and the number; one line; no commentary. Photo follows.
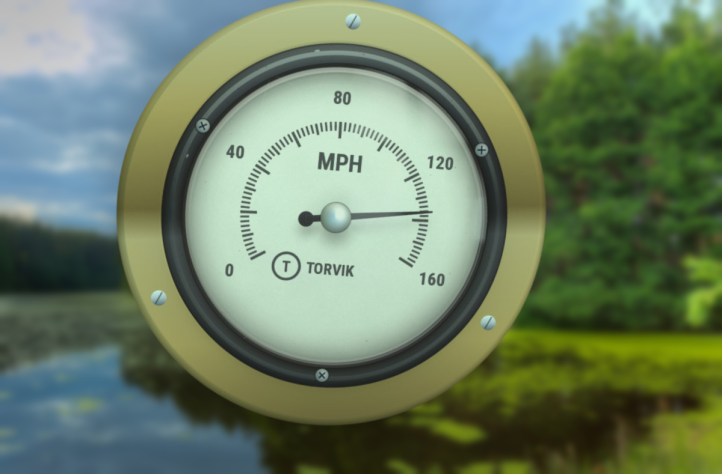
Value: mph 136
